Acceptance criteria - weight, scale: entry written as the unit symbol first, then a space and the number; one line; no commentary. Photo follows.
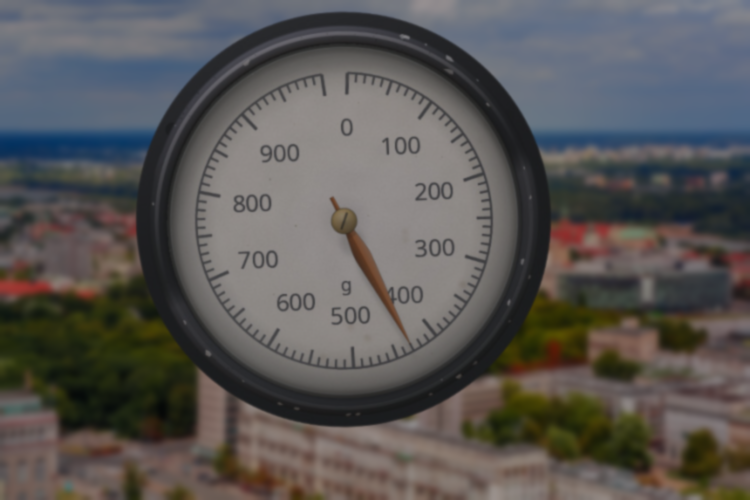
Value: g 430
